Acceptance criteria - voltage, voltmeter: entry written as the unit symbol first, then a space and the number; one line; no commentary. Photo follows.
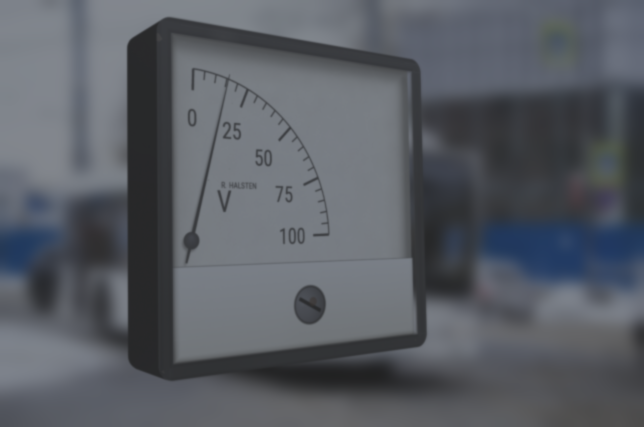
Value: V 15
